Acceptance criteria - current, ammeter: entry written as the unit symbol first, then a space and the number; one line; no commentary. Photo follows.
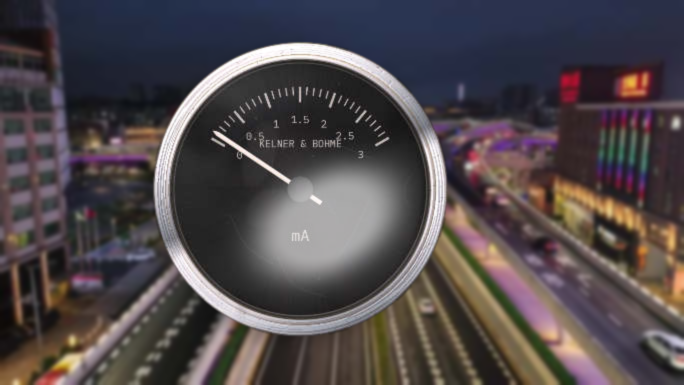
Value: mA 0.1
